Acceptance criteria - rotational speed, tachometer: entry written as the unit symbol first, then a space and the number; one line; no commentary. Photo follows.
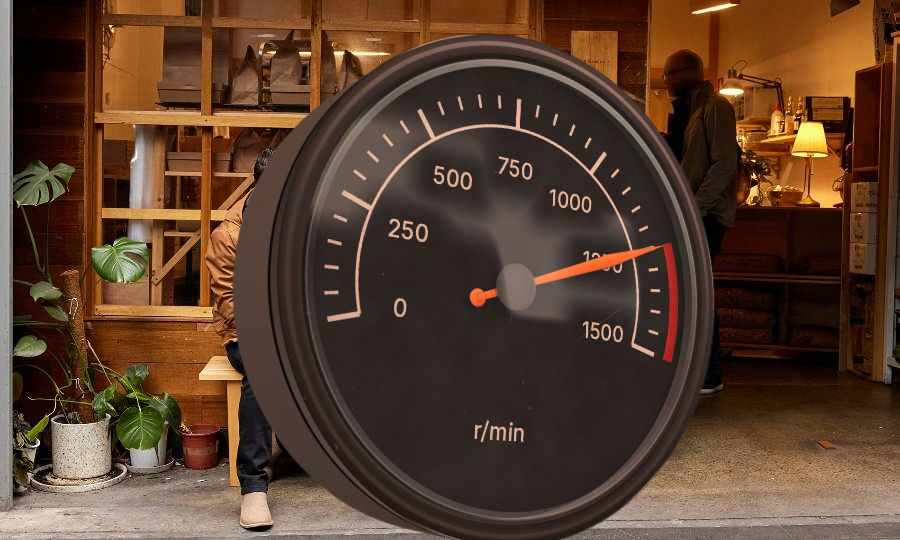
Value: rpm 1250
